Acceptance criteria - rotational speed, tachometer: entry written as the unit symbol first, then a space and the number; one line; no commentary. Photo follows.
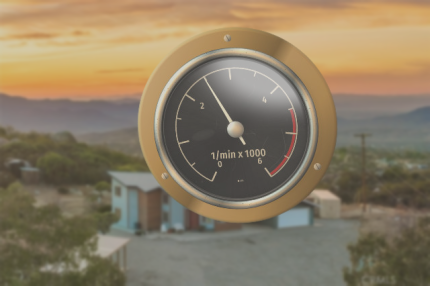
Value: rpm 2500
